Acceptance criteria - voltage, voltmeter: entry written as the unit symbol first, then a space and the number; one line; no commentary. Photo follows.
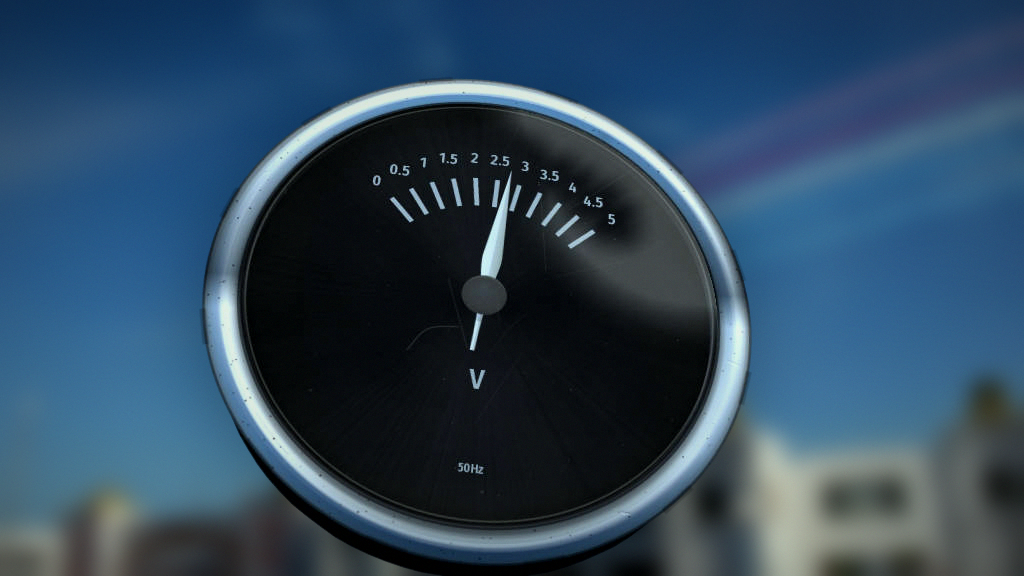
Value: V 2.75
